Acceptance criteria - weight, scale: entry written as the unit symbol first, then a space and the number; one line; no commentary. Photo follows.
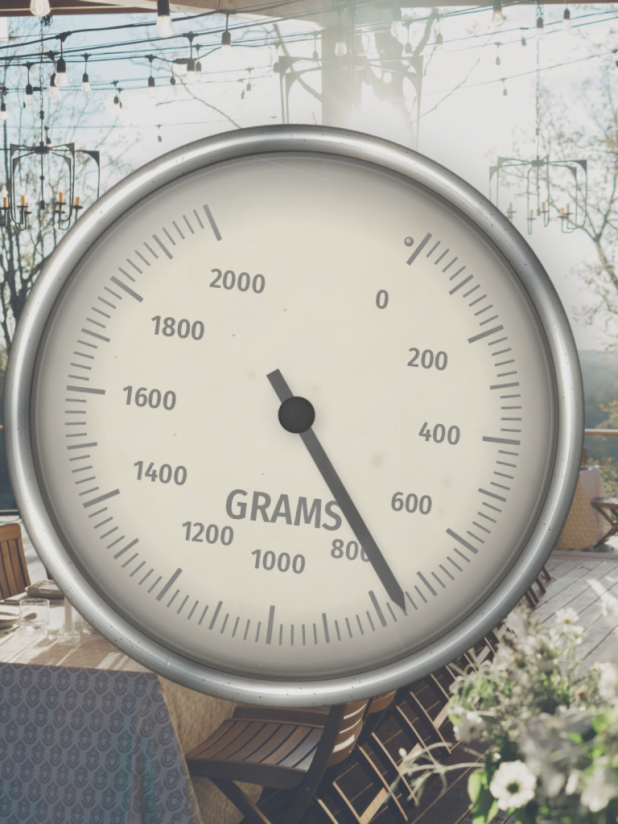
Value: g 760
